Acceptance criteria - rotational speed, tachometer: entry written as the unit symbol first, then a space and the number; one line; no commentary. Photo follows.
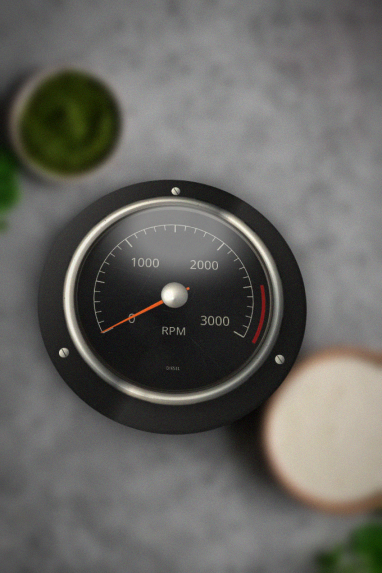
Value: rpm 0
